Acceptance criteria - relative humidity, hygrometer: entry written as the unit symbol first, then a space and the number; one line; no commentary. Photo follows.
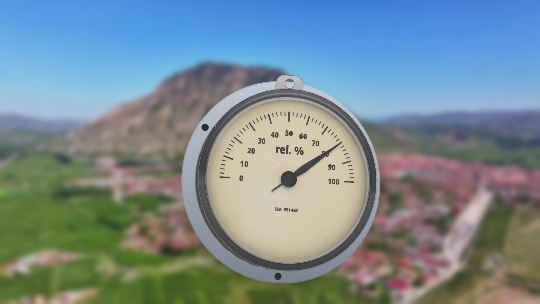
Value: % 80
